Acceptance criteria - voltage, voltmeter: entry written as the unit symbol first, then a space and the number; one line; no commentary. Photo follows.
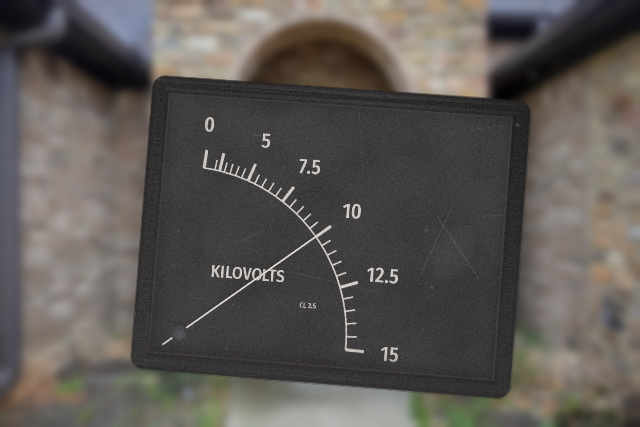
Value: kV 10
